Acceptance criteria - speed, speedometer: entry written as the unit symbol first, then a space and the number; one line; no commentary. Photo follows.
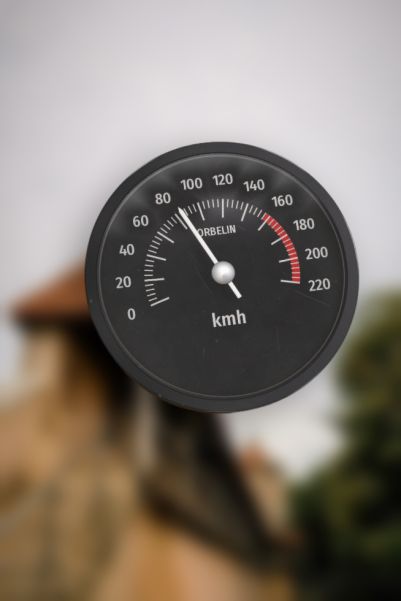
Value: km/h 84
